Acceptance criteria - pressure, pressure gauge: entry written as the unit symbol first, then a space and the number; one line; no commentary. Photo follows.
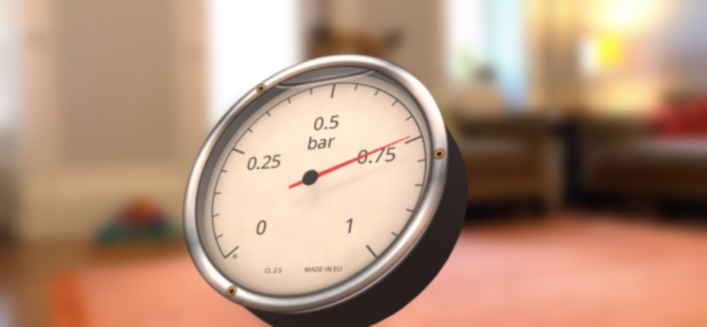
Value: bar 0.75
